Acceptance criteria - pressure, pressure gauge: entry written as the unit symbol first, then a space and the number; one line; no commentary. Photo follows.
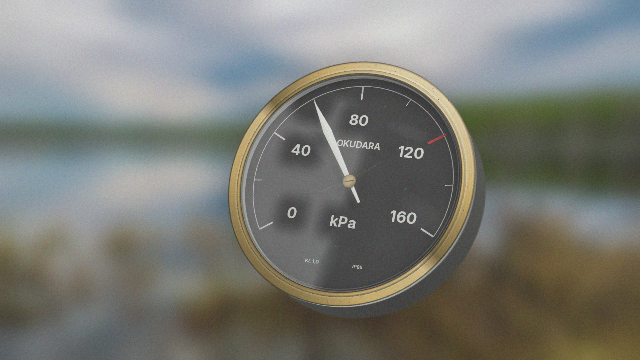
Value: kPa 60
